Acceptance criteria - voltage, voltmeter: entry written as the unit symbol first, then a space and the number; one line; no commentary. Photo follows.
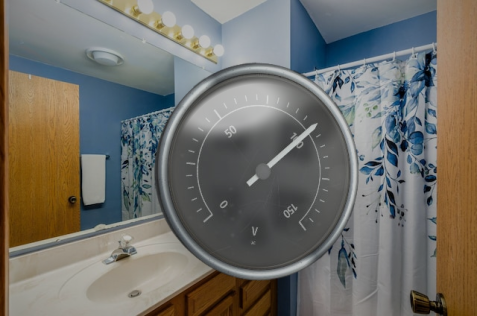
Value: V 100
